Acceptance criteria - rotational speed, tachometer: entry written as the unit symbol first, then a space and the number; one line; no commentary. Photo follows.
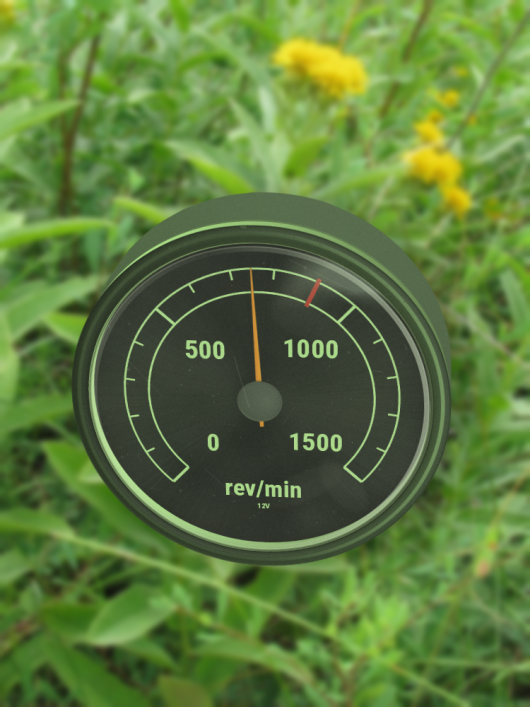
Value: rpm 750
